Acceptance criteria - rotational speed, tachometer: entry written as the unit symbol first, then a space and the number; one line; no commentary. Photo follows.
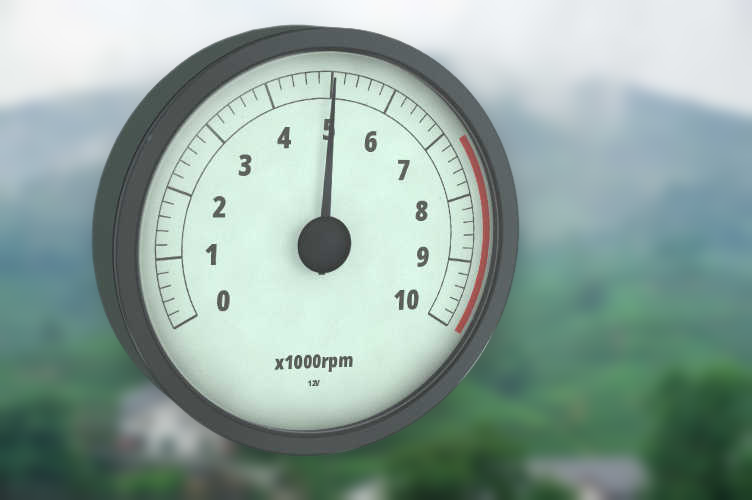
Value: rpm 5000
